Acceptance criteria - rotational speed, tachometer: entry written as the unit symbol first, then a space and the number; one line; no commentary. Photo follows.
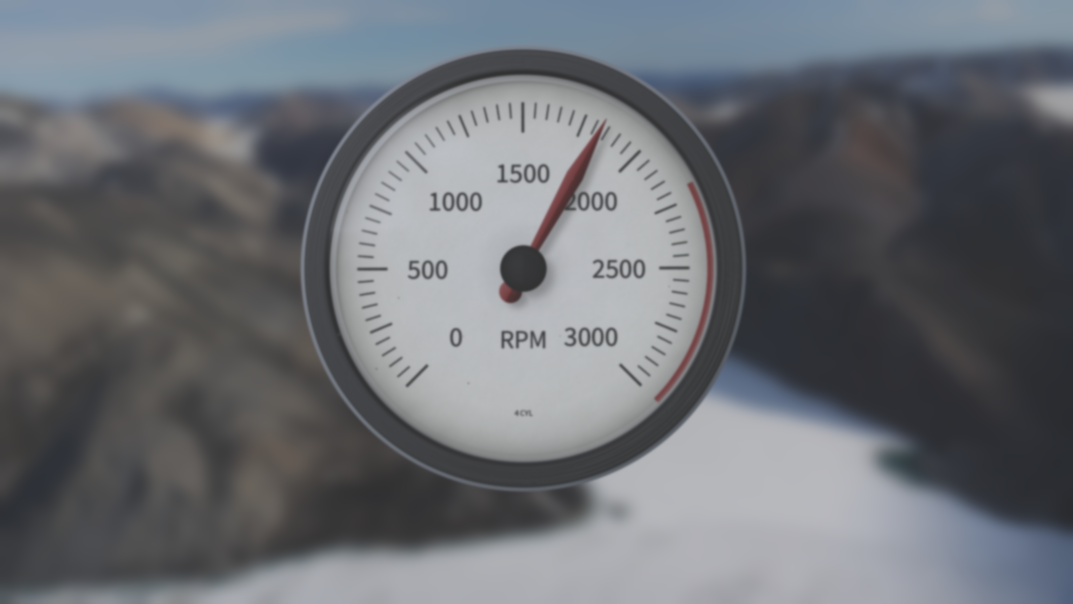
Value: rpm 1825
